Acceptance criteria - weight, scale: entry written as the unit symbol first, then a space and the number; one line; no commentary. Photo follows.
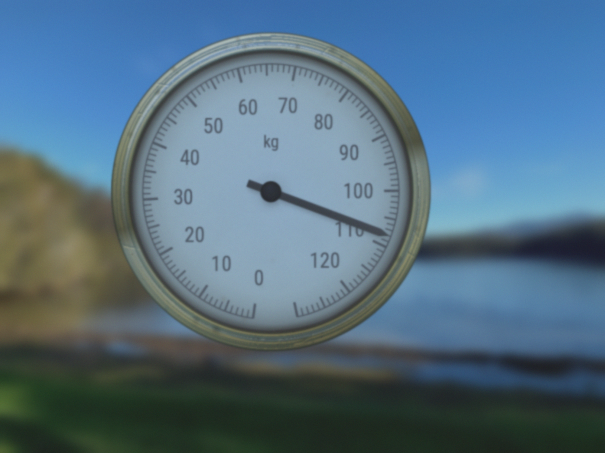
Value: kg 108
